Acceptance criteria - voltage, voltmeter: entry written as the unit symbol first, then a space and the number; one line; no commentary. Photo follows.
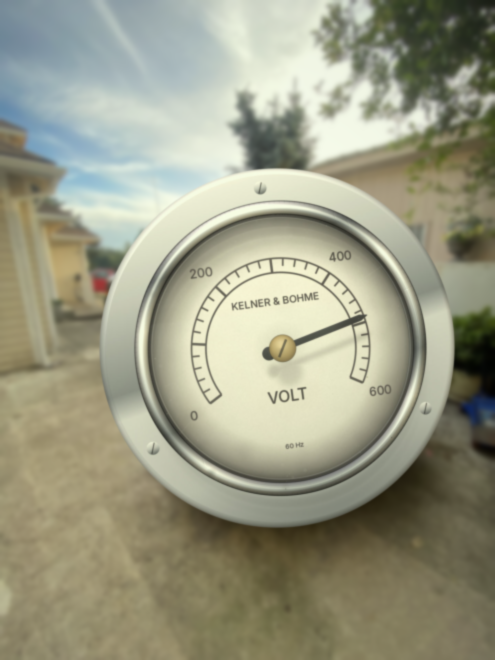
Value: V 490
